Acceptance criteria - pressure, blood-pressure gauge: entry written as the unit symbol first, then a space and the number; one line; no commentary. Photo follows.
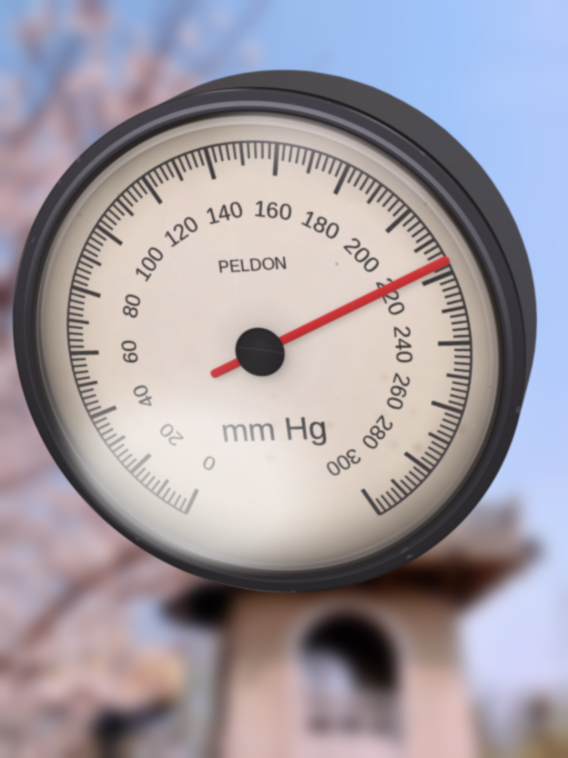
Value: mmHg 216
